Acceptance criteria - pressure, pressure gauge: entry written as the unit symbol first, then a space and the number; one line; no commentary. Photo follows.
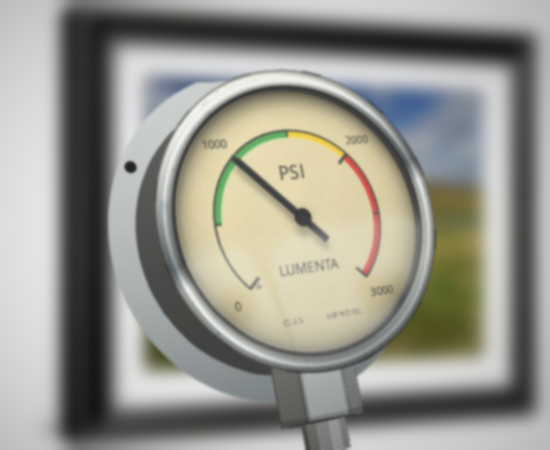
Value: psi 1000
